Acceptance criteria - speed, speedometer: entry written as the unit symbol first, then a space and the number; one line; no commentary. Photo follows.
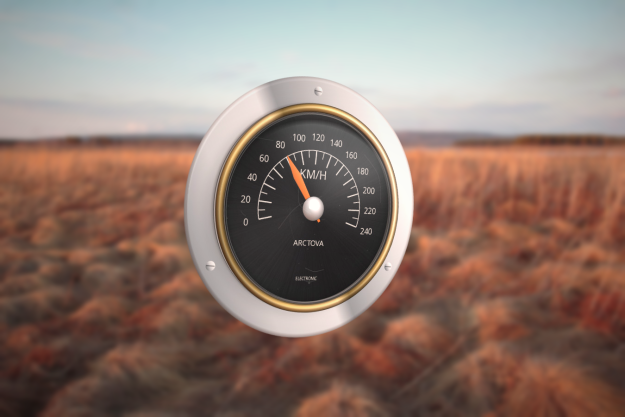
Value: km/h 80
